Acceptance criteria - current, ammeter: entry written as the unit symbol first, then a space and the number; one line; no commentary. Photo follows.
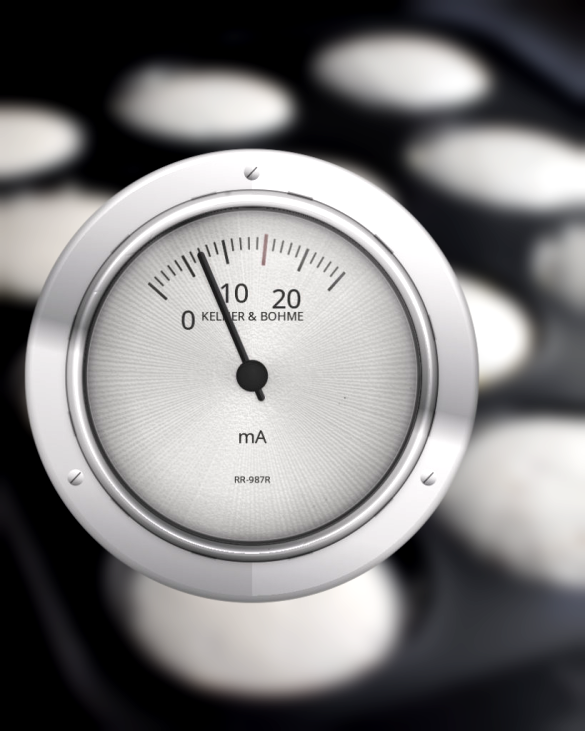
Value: mA 7
